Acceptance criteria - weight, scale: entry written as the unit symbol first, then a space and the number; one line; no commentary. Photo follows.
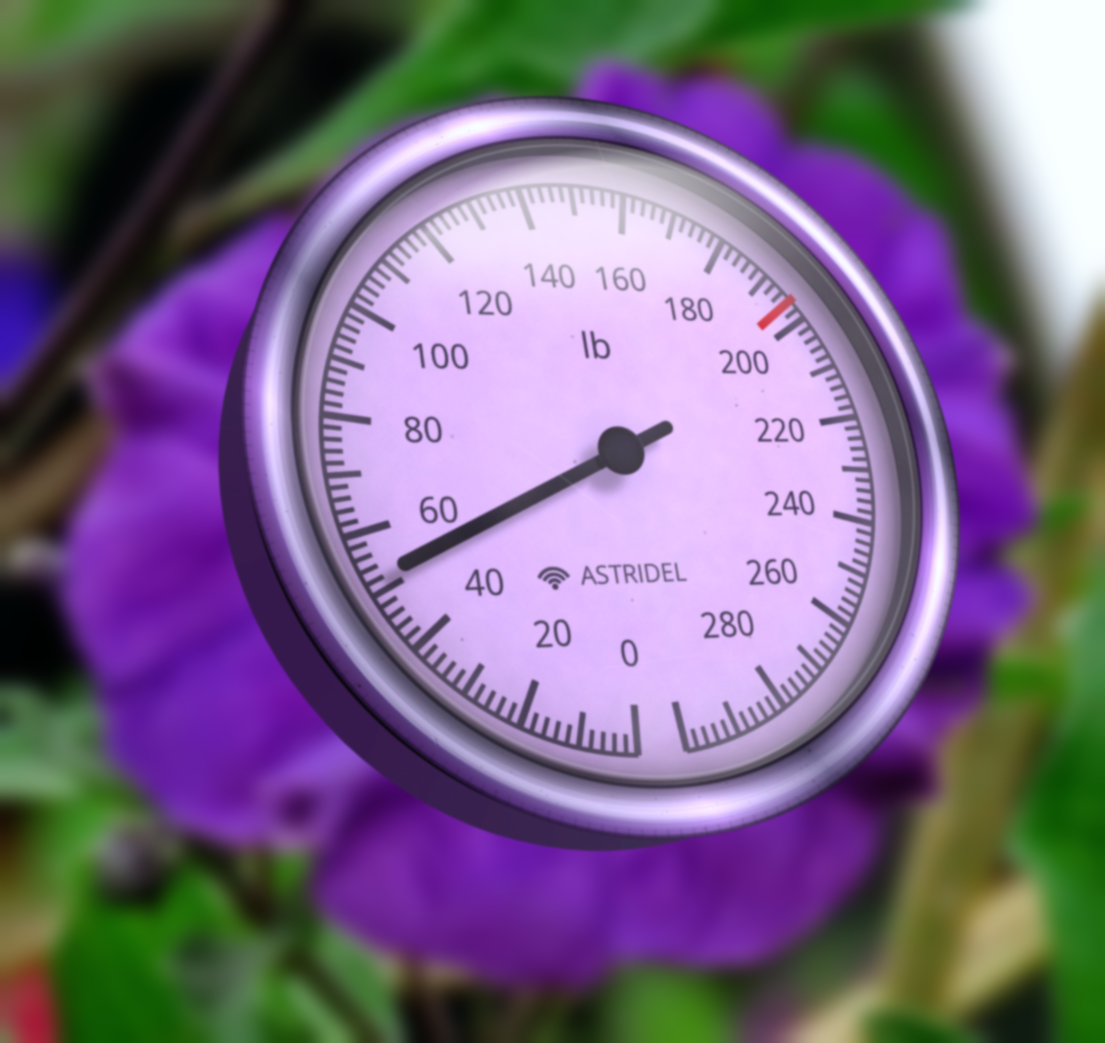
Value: lb 52
